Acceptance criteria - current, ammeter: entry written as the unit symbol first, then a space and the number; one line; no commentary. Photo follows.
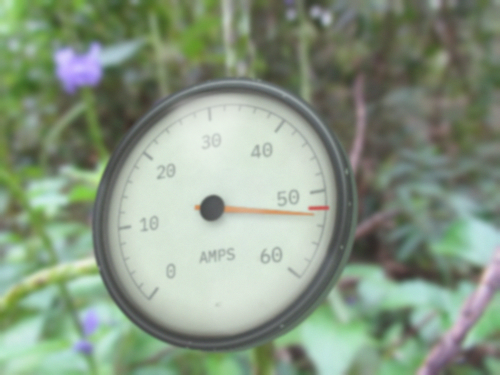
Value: A 53
